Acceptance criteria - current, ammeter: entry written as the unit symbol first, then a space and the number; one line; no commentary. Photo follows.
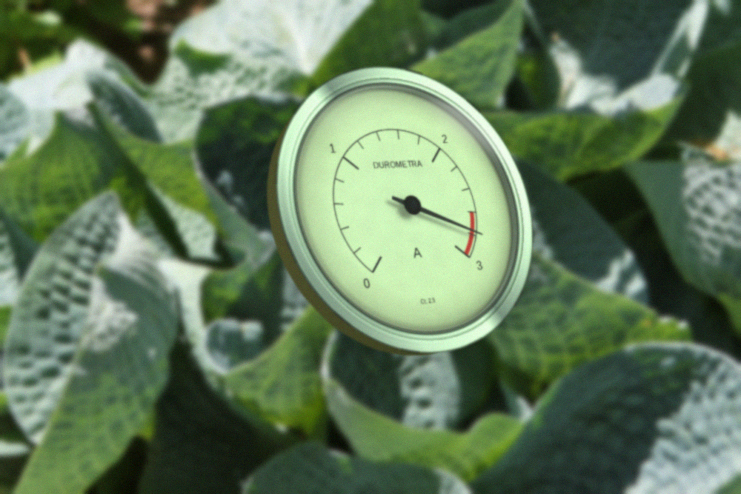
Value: A 2.8
